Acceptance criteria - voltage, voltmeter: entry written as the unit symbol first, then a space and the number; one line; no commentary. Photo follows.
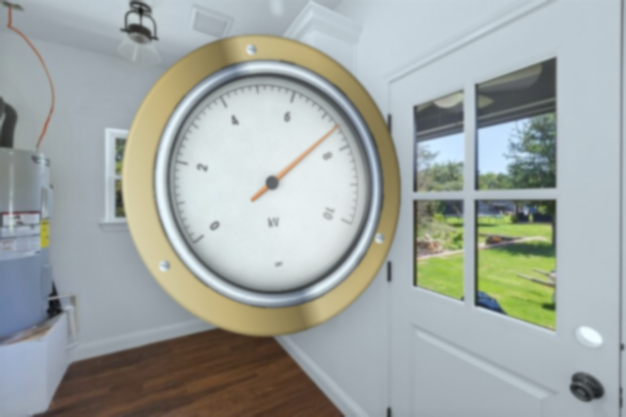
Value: kV 7.4
